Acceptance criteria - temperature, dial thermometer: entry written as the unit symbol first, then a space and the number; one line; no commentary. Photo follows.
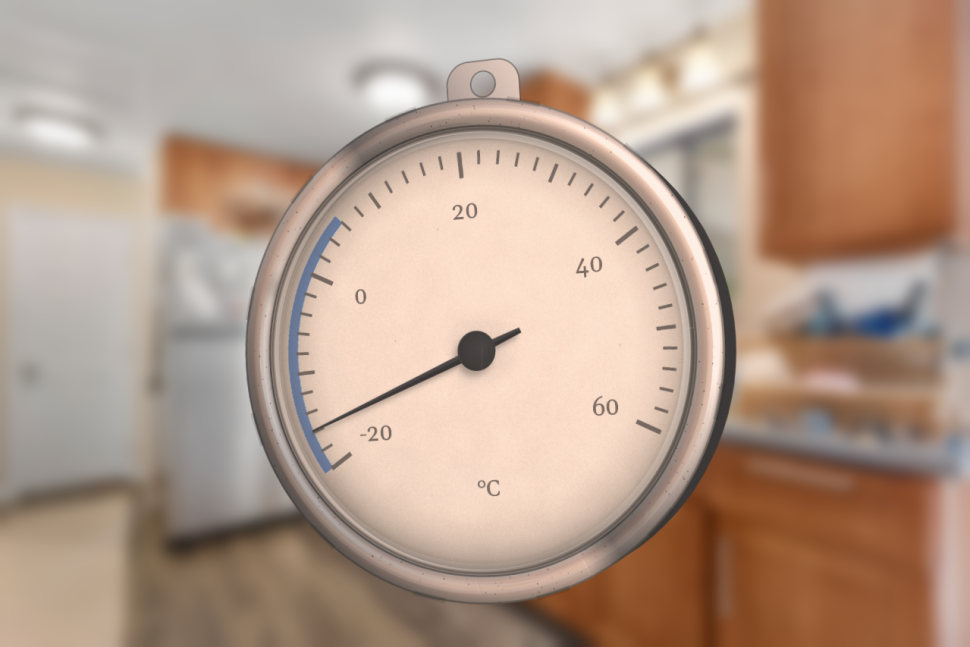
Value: °C -16
